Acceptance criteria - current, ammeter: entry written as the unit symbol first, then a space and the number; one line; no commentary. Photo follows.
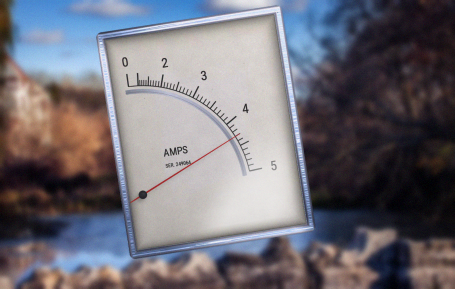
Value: A 4.3
